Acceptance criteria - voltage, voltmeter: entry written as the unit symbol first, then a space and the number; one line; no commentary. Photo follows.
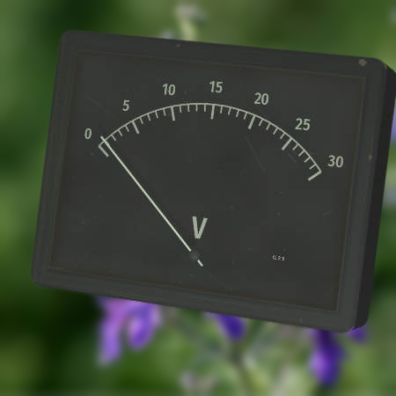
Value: V 1
